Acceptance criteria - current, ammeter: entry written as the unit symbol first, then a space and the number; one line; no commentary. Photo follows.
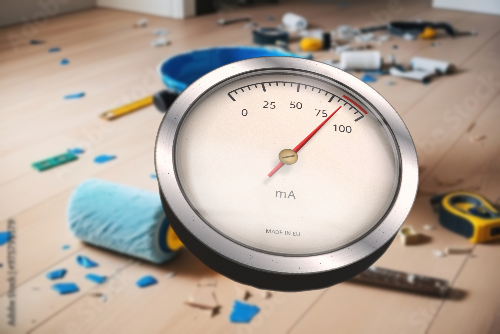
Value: mA 85
